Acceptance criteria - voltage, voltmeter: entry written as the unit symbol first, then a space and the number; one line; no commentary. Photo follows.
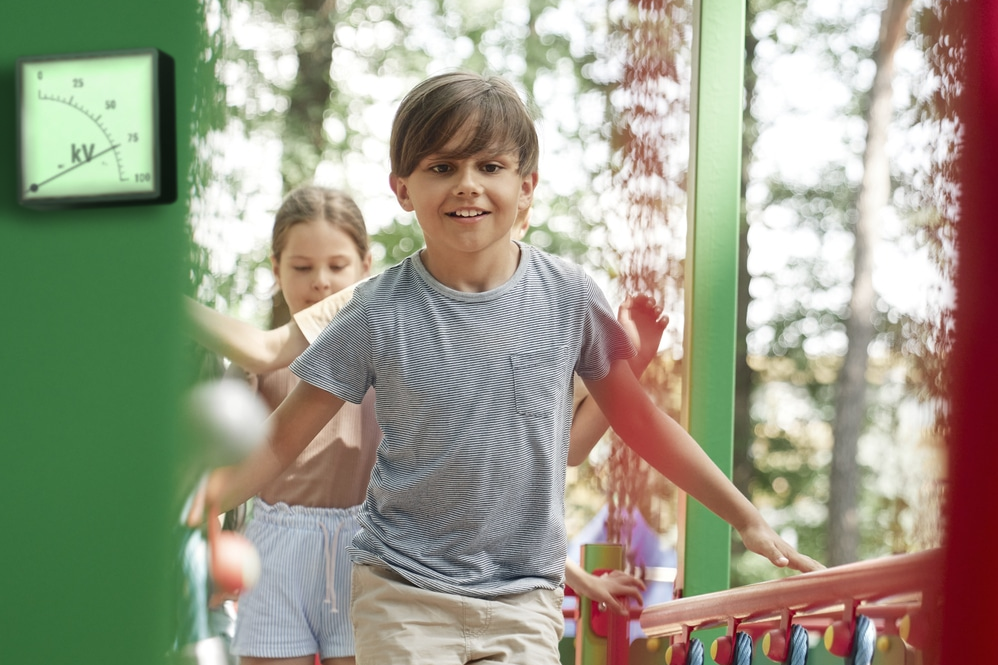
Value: kV 75
